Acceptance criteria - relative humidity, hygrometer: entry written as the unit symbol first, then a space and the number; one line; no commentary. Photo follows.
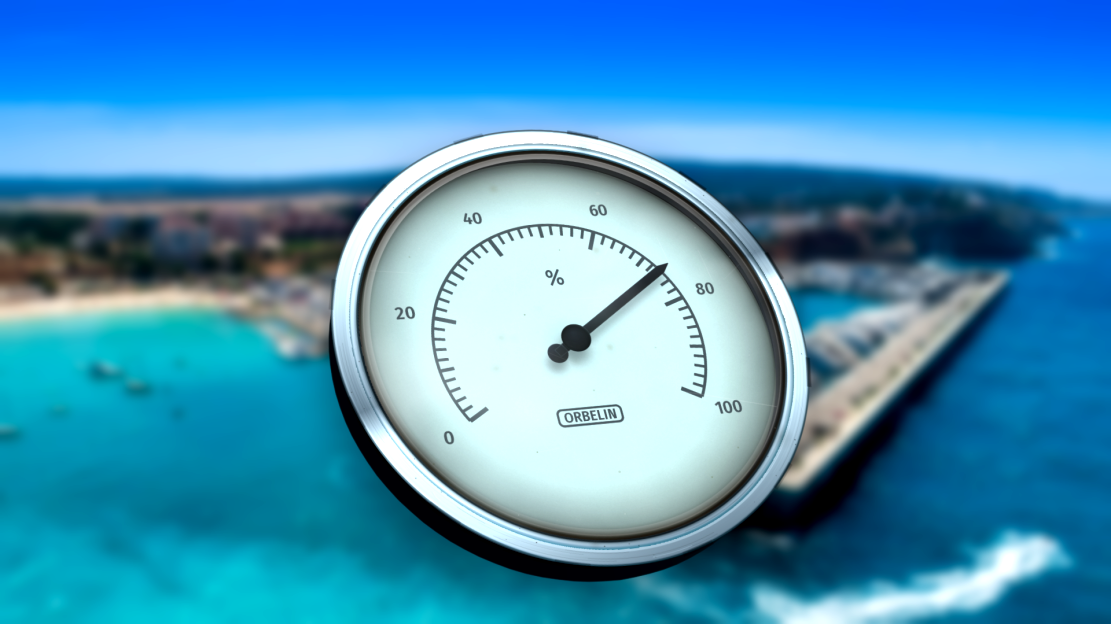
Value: % 74
